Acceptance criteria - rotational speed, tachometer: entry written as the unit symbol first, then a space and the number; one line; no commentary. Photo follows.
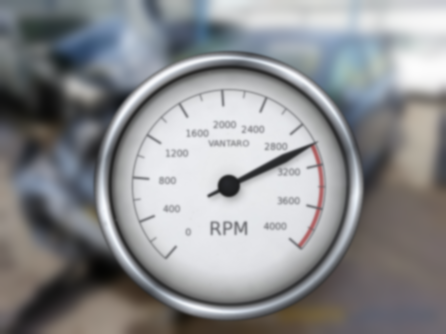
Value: rpm 3000
